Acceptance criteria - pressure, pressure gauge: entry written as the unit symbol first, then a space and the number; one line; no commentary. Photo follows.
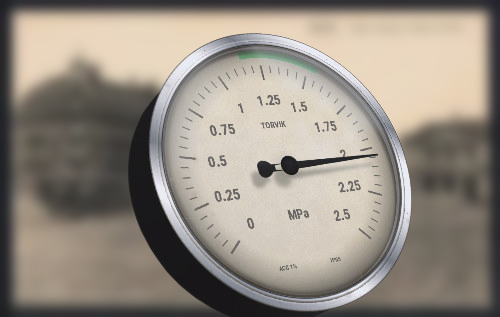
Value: MPa 2.05
